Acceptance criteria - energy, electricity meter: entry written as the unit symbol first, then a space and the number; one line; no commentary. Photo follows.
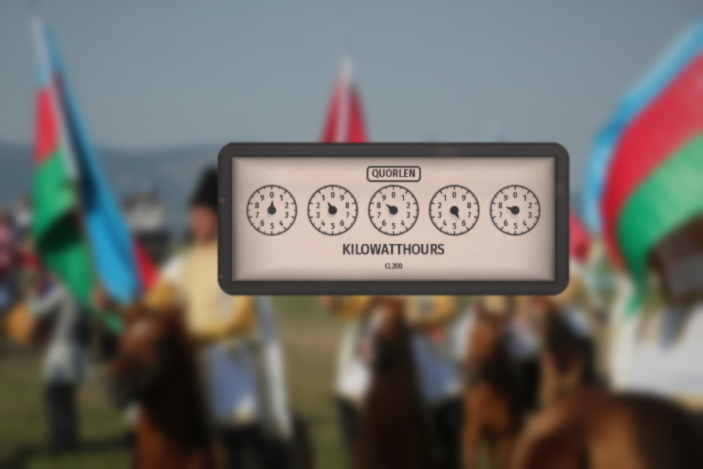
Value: kWh 858
